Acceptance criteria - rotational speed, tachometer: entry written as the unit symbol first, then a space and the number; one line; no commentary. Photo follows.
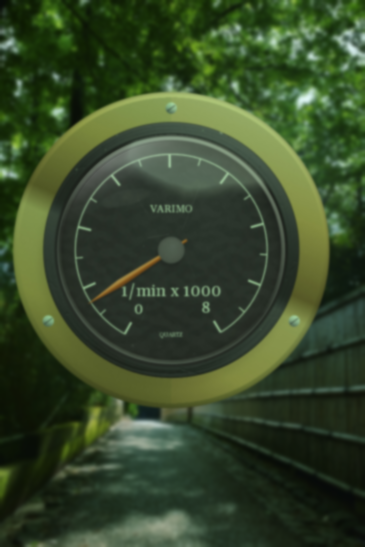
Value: rpm 750
